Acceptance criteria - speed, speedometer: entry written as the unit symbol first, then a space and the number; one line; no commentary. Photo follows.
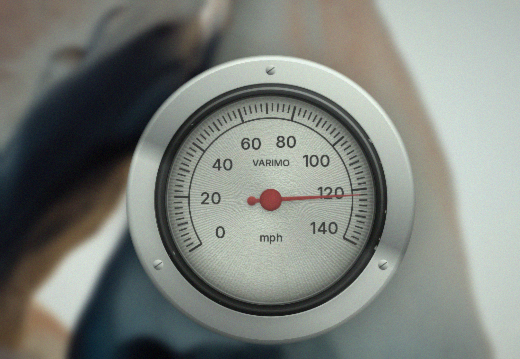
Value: mph 122
